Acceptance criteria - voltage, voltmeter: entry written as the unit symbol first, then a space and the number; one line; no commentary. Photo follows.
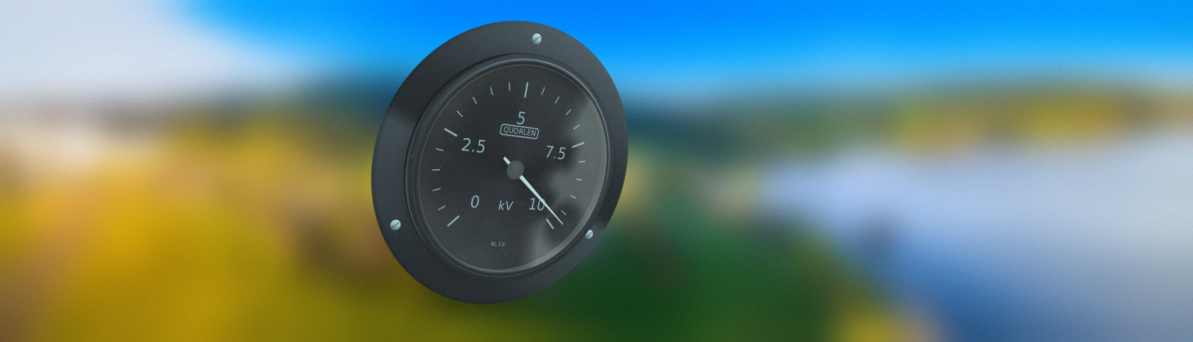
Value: kV 9.75
